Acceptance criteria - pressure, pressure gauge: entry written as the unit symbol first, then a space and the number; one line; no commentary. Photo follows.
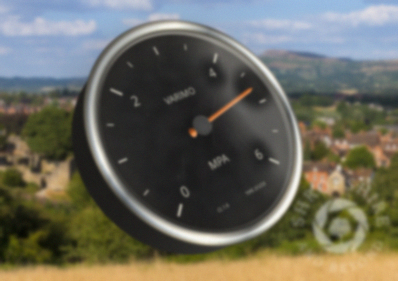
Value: MPa 4.75
